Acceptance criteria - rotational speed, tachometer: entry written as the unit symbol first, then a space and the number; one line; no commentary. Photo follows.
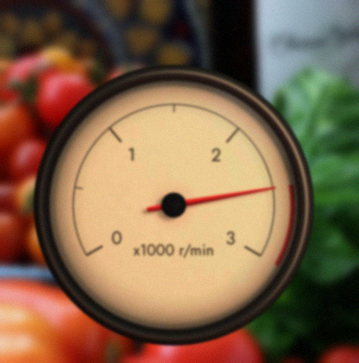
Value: rpm 2500
